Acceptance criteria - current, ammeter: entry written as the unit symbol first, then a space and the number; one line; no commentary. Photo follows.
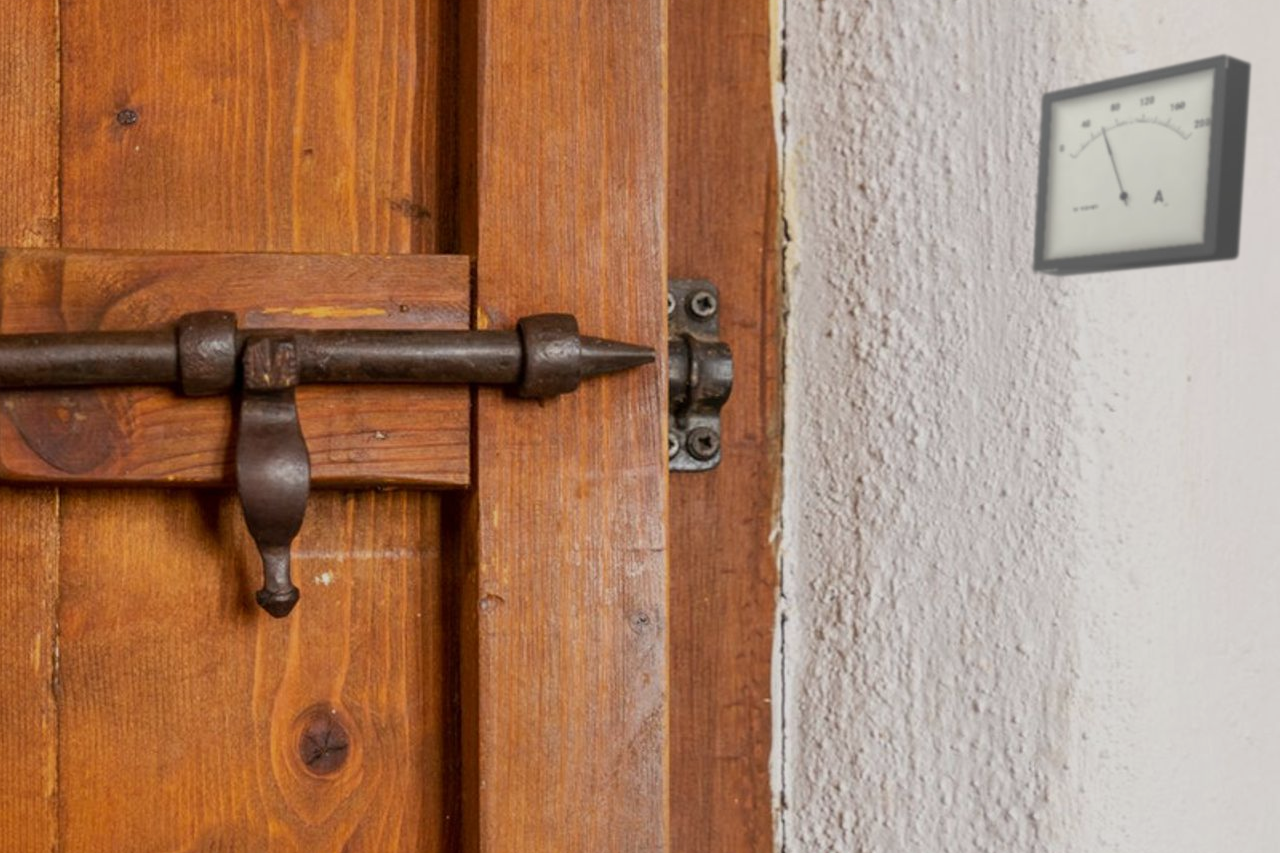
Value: A 60
